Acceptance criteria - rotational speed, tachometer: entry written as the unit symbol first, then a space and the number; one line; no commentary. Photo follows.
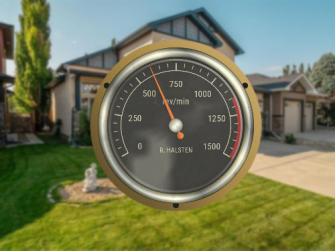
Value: rpm 600
